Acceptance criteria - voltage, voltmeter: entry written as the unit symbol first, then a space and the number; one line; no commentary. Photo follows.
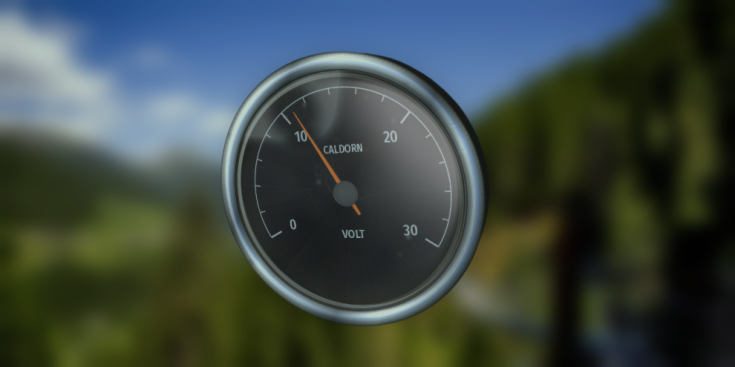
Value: V 11
